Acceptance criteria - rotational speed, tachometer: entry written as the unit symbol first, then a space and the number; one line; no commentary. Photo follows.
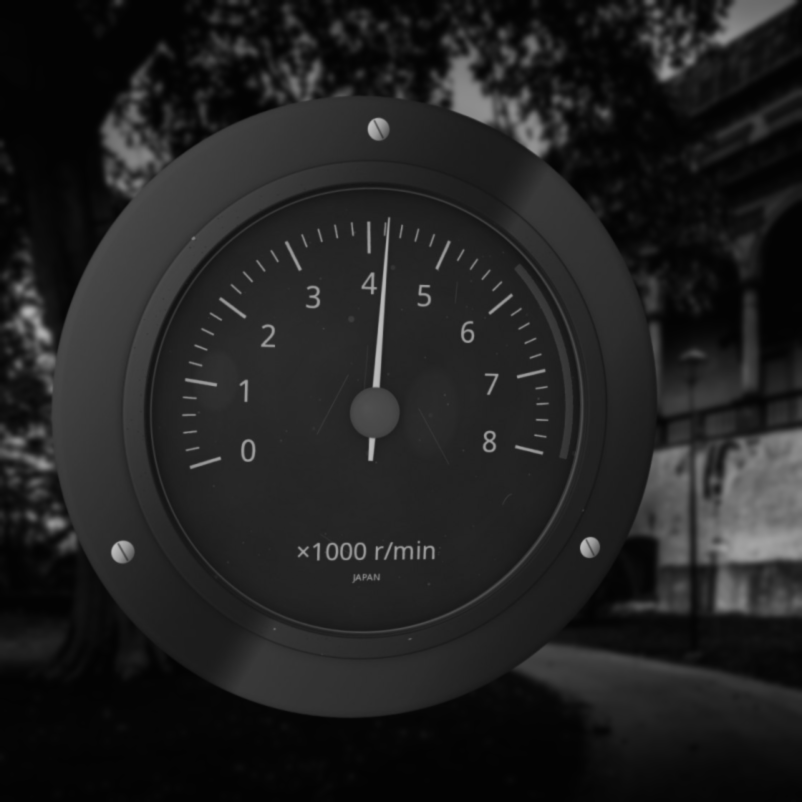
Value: rpm 4200
